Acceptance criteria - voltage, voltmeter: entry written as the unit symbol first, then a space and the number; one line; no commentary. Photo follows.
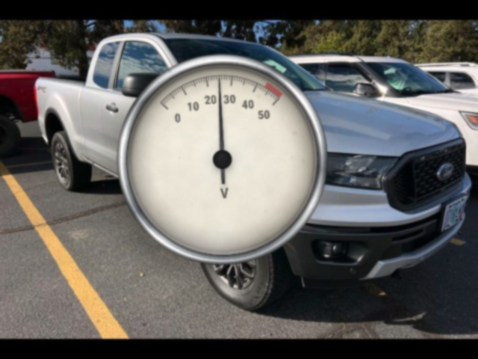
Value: V 25
